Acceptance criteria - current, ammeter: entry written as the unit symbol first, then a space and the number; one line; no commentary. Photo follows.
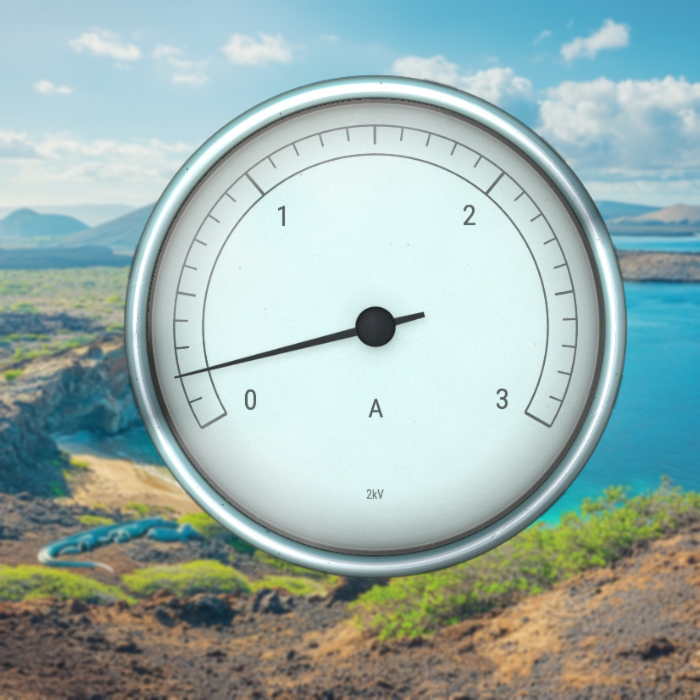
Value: A 0.2
